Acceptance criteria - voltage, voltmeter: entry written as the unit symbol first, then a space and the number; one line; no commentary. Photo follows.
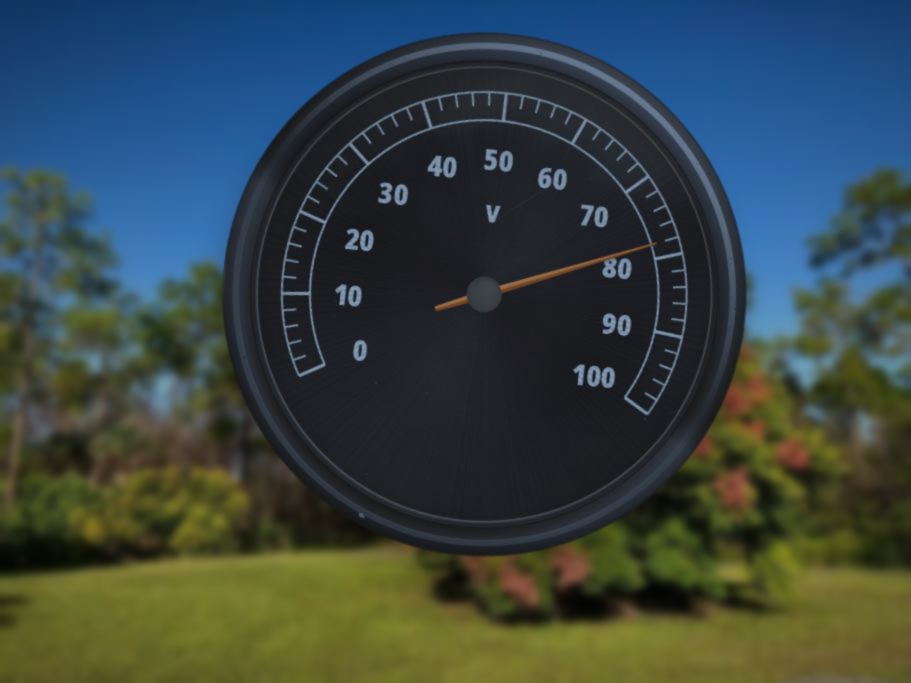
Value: V 78
